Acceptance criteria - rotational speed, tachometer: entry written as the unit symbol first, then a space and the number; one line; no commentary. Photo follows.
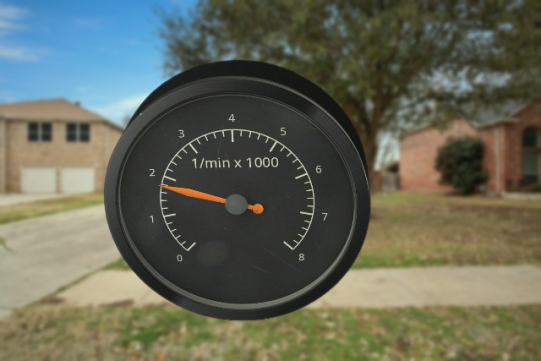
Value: rpm 1800
